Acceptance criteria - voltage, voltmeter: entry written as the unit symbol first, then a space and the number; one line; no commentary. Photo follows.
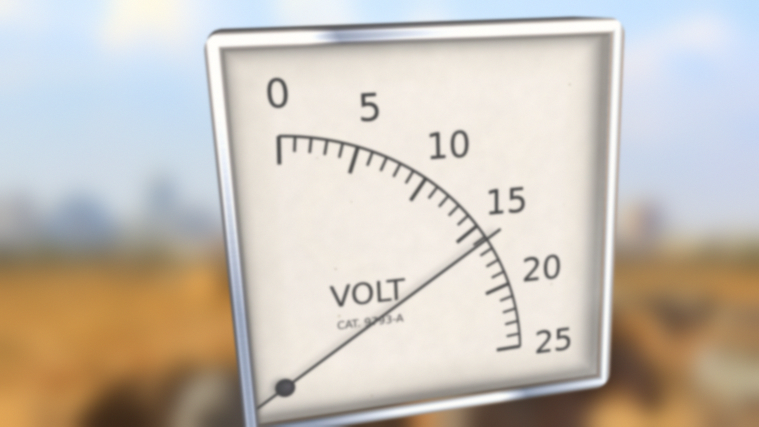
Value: V 16
